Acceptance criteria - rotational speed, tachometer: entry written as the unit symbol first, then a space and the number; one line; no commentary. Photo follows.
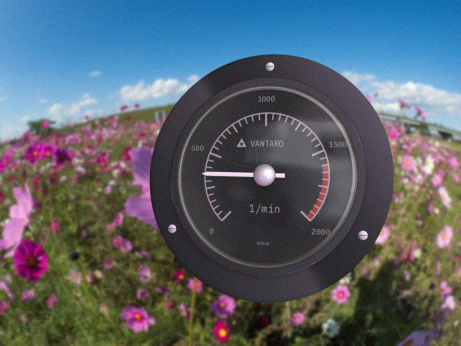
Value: rpm 350
